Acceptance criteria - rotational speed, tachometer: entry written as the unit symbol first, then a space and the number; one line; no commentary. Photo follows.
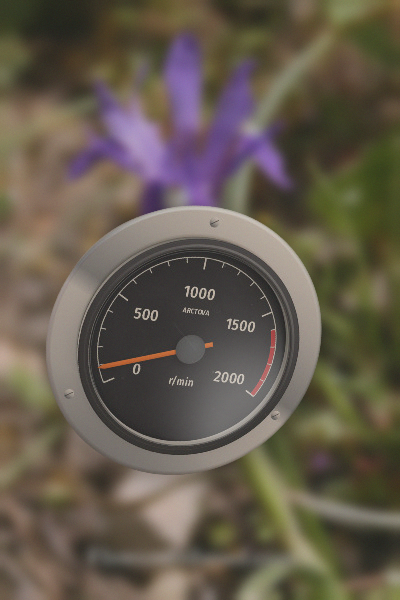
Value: rpm 100
